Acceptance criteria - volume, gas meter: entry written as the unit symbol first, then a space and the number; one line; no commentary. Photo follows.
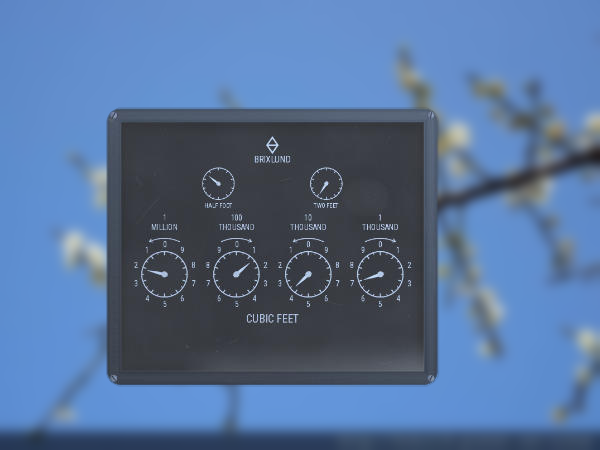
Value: ft³ 213700
